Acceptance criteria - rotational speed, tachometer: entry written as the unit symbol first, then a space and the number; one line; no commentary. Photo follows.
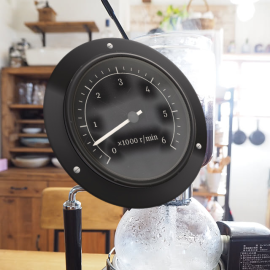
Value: rpm 500
